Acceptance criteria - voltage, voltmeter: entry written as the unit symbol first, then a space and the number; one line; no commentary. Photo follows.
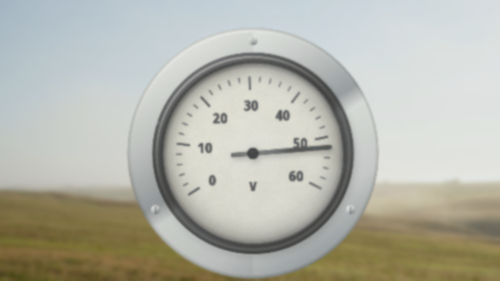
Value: V 52
